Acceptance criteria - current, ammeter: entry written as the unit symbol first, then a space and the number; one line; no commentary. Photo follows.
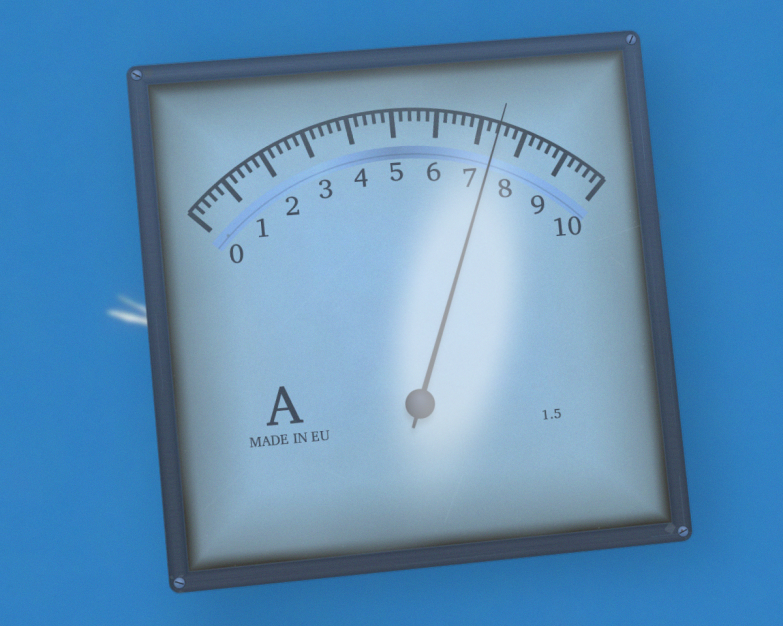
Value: A 7.4
